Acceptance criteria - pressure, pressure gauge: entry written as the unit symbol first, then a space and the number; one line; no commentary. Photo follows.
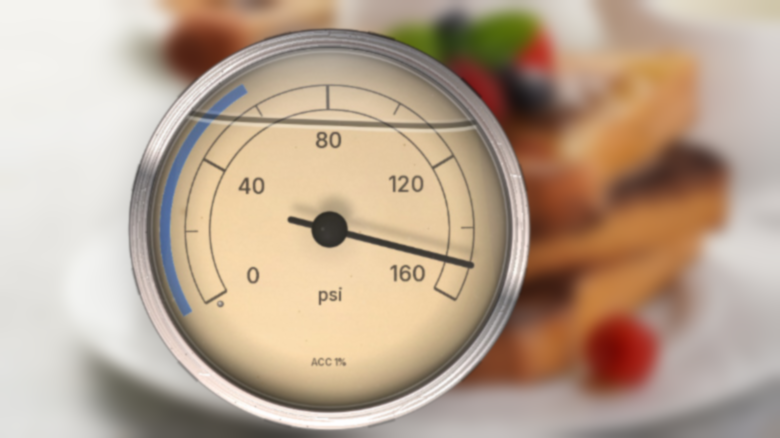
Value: psi 150
